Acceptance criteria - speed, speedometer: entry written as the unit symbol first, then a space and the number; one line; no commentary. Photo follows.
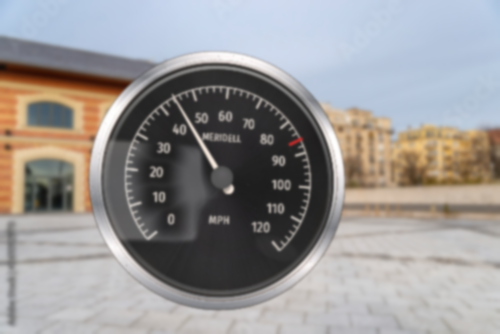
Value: mph 44
